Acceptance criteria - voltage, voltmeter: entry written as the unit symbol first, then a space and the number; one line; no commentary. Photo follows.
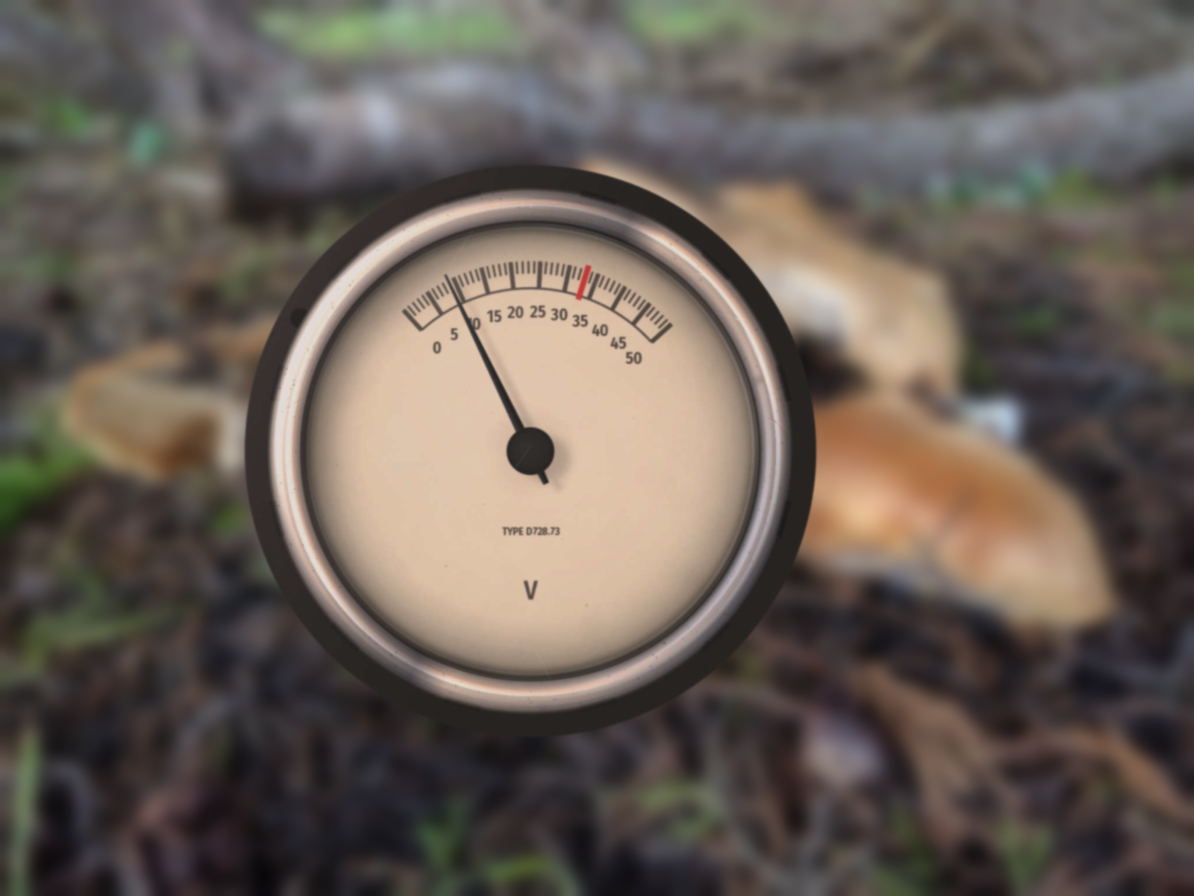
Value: V 9
